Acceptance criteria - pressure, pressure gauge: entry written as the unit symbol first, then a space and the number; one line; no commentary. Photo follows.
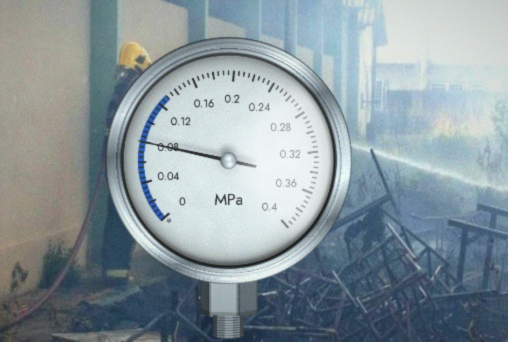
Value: MPa 0.08
